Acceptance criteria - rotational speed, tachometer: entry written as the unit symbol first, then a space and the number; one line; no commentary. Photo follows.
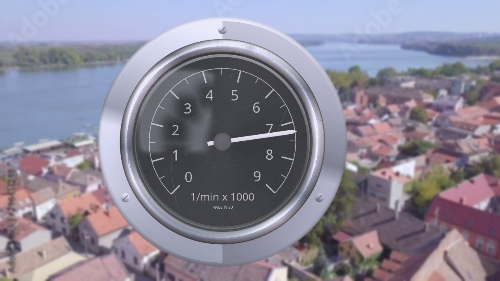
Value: rpm 7250
